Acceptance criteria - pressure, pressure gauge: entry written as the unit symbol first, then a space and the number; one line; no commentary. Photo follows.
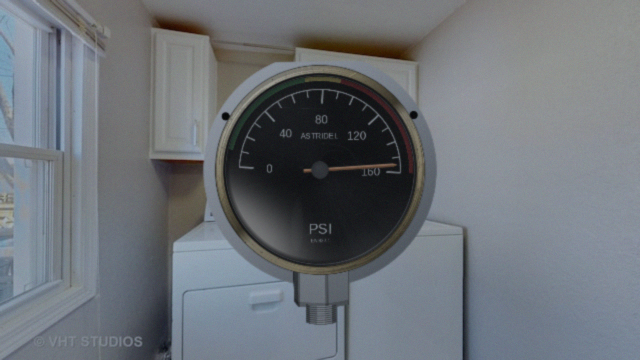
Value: psi 155
